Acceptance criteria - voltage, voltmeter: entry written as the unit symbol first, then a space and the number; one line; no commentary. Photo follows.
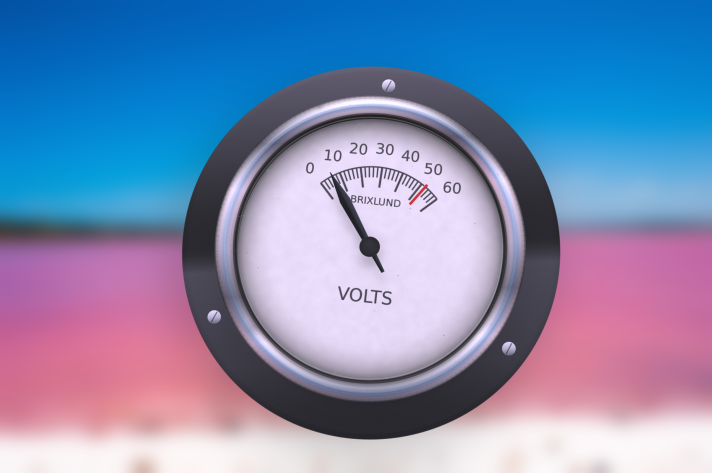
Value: V 6
